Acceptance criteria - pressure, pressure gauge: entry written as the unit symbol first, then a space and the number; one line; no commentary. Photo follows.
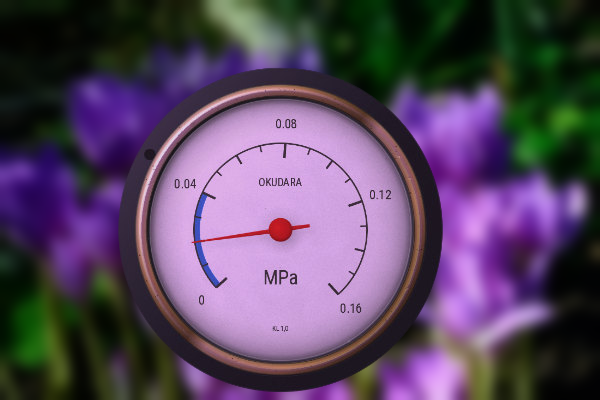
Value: MPa 0.02
